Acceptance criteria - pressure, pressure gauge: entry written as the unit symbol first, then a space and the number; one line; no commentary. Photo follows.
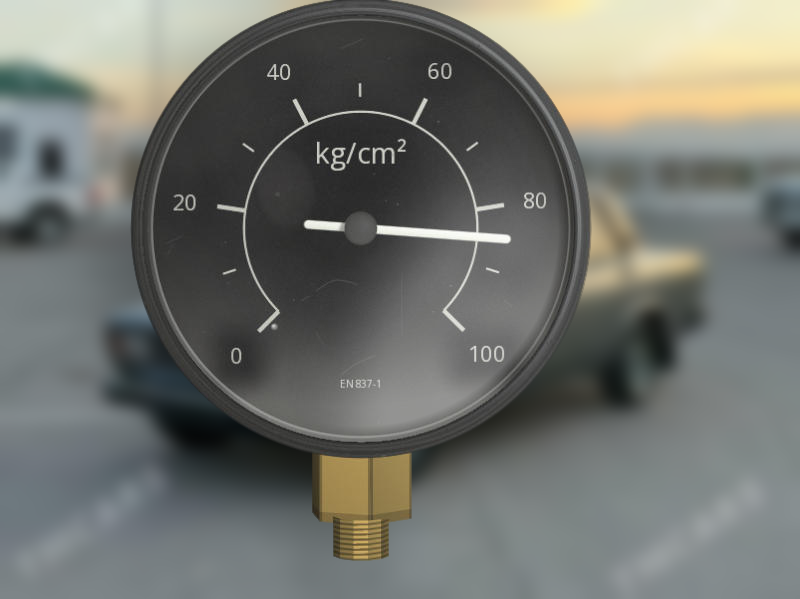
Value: kg/cm² 85
